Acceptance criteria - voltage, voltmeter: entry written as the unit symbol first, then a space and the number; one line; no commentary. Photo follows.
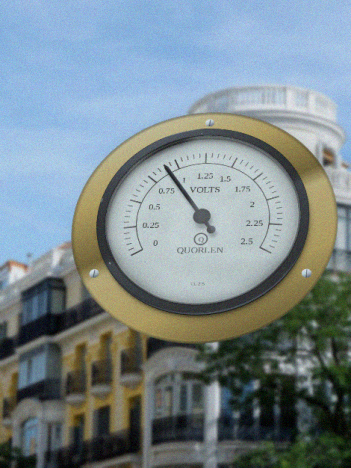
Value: V 0.9
